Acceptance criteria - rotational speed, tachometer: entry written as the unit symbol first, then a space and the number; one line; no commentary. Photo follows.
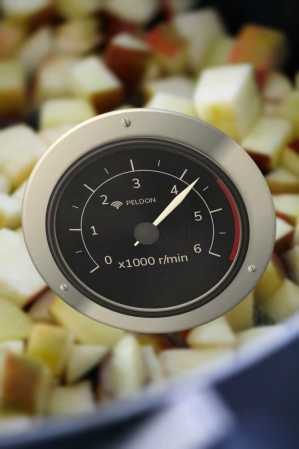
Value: rpm 4250
